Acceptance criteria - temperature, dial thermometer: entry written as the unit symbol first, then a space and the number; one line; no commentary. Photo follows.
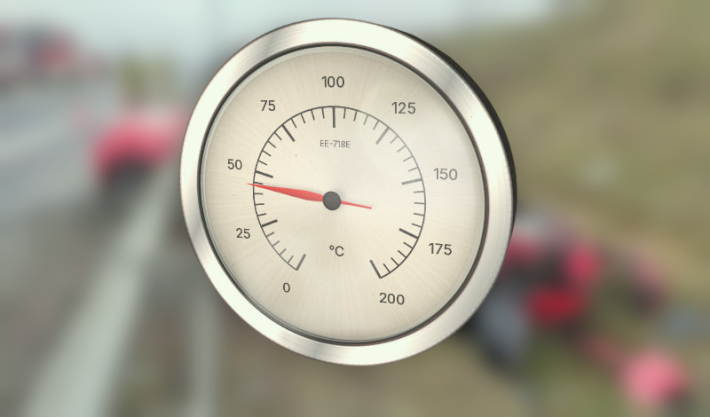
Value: °C 45
